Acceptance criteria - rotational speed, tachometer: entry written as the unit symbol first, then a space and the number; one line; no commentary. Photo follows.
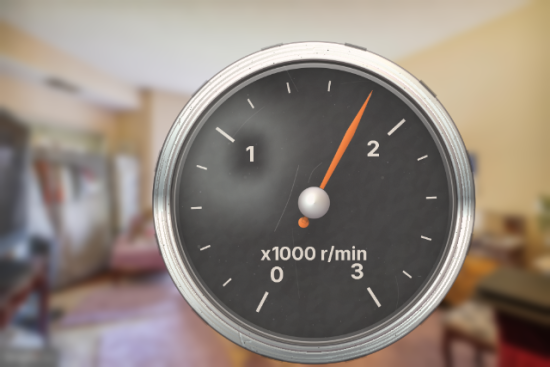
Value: rpm 1800
